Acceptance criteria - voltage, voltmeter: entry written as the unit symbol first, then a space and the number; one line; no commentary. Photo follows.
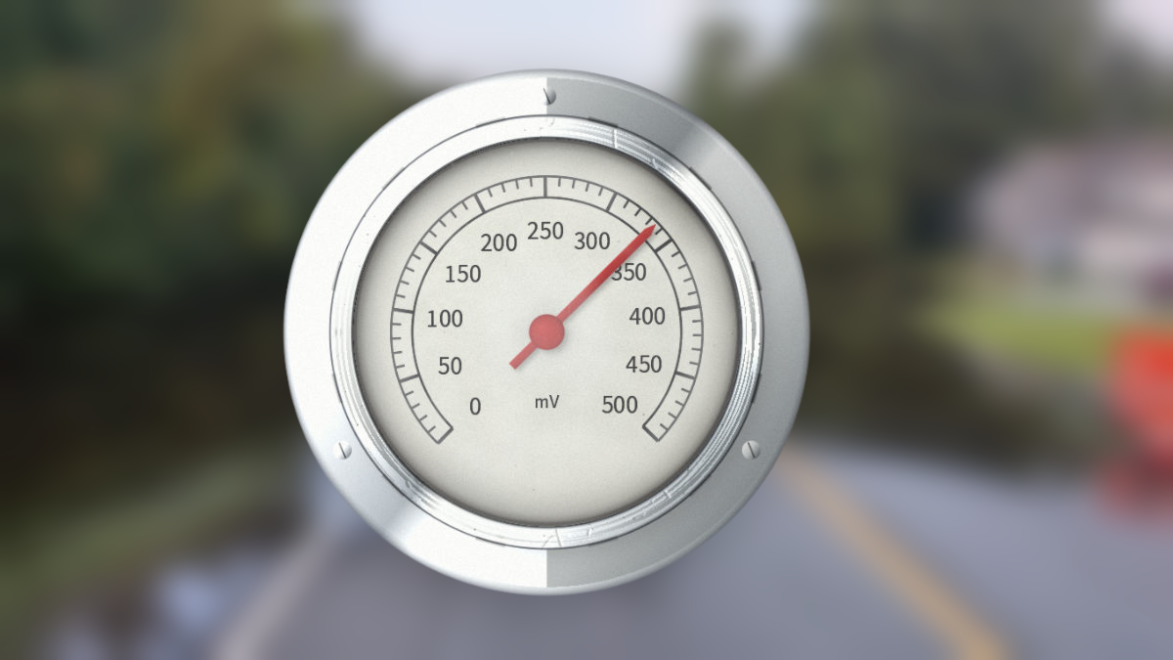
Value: mV 335
